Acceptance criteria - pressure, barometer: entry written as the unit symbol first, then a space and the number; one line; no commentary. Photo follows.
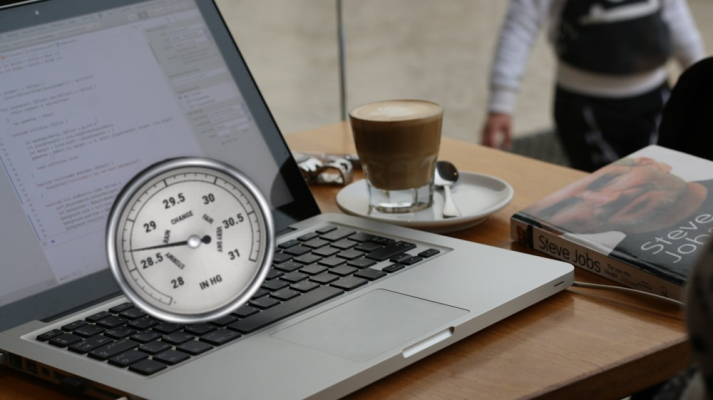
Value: inHg 28.7
